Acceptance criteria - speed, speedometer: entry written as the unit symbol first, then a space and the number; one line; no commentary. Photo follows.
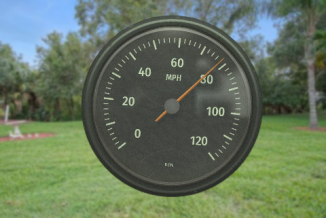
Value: mph 78
